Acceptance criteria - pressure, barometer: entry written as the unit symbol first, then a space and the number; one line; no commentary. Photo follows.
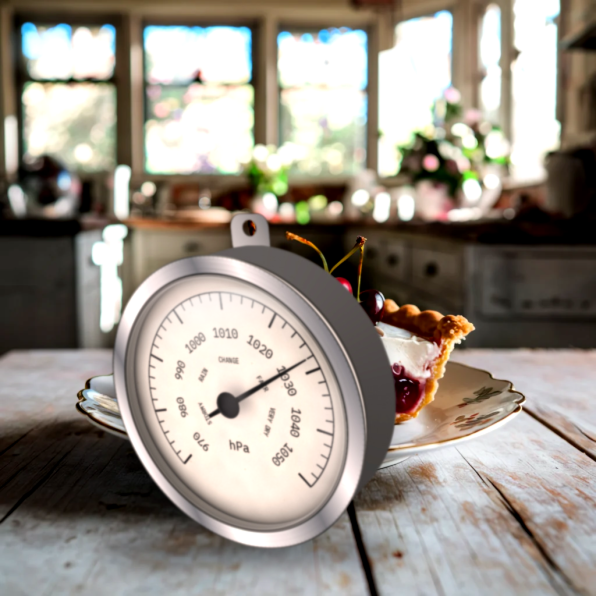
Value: hPa 1028
